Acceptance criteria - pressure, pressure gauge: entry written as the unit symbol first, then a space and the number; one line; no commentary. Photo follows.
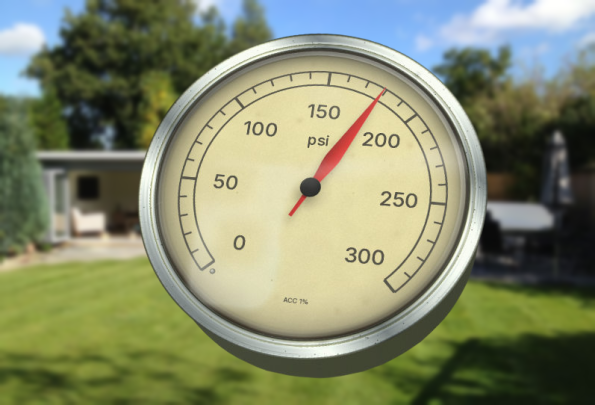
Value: psi 180
